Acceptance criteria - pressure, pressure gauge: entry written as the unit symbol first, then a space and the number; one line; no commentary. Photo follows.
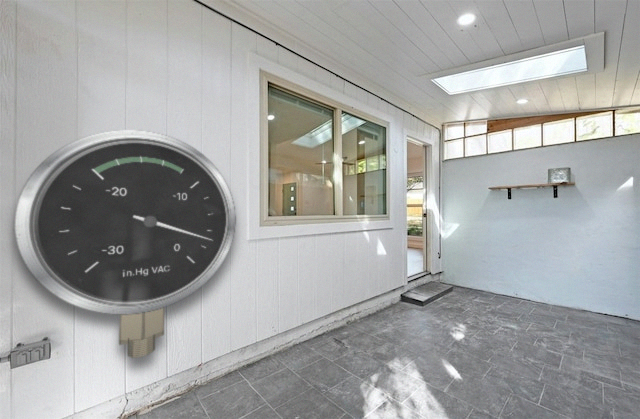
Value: inHg -3
